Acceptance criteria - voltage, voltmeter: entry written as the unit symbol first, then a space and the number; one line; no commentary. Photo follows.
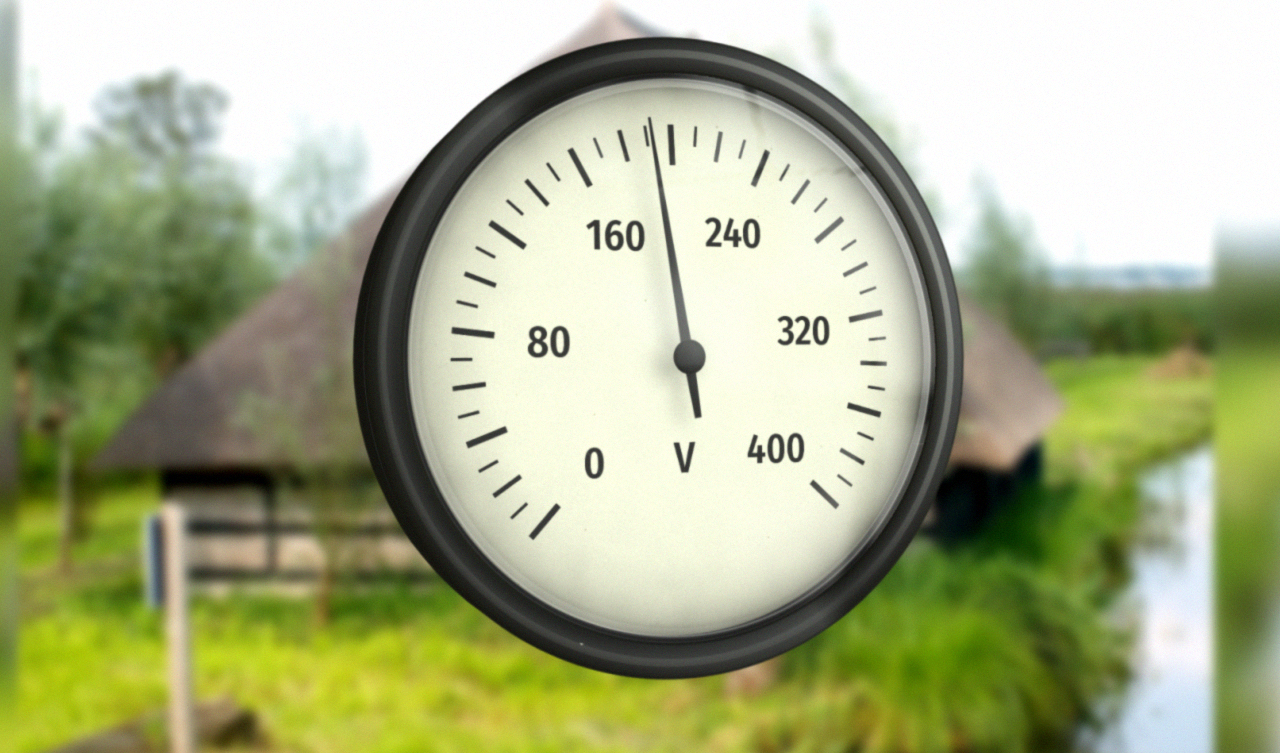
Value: V 190
